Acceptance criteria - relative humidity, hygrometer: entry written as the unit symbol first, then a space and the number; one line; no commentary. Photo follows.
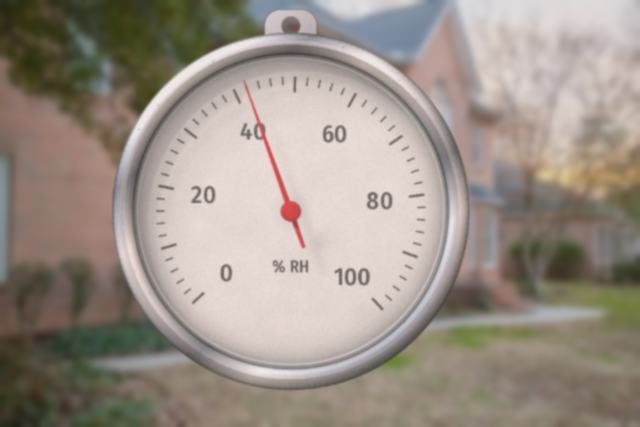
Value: % 42
